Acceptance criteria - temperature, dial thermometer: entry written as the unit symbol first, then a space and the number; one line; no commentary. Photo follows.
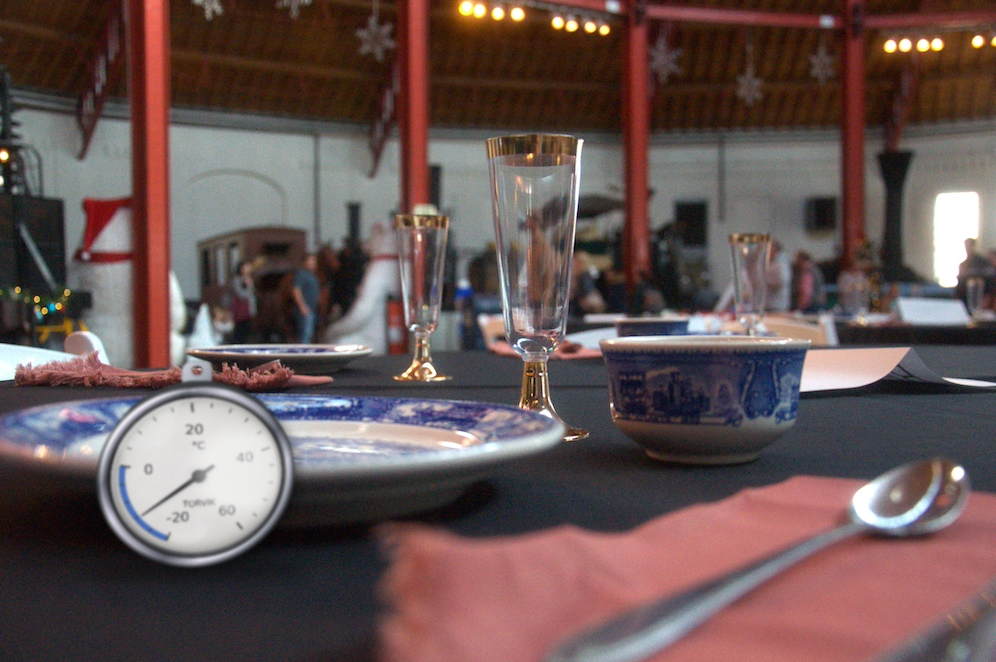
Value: °C -12
